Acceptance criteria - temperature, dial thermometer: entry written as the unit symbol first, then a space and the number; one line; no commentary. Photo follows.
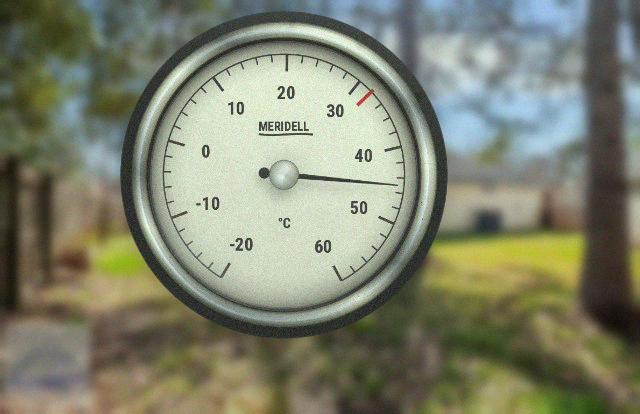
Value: °C 45
